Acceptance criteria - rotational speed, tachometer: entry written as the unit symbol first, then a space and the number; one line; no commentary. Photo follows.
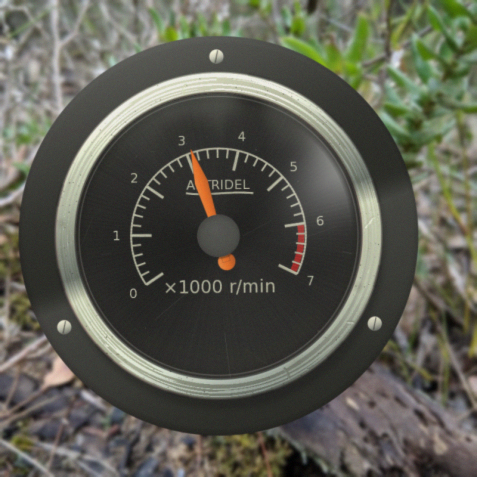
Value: rpm 3100
